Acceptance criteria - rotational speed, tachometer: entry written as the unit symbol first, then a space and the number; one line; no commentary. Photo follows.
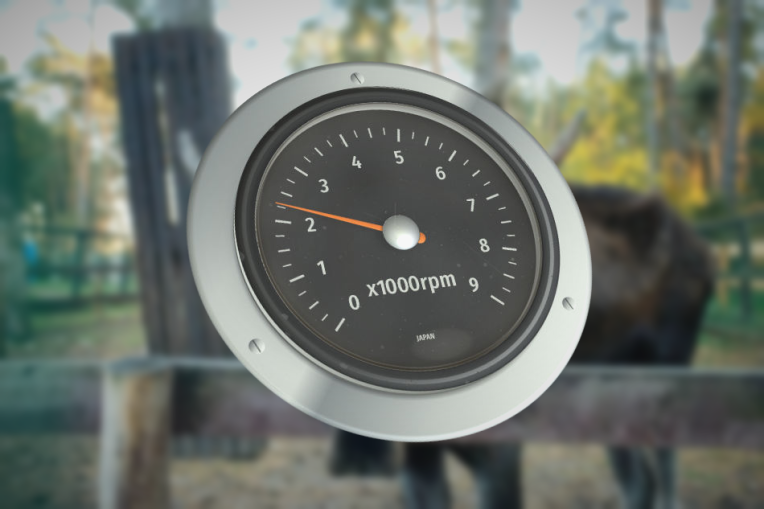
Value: rpm 2250
